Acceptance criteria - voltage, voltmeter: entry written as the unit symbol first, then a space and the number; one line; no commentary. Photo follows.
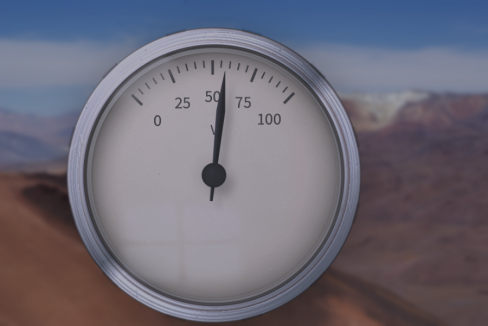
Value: V 57.5
